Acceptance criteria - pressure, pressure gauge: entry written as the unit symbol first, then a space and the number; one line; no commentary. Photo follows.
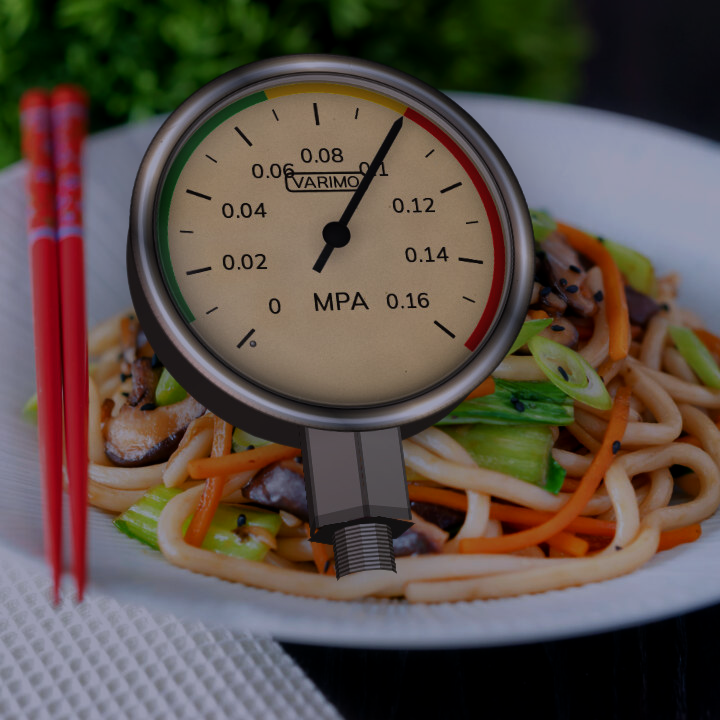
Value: MPa 0.1
